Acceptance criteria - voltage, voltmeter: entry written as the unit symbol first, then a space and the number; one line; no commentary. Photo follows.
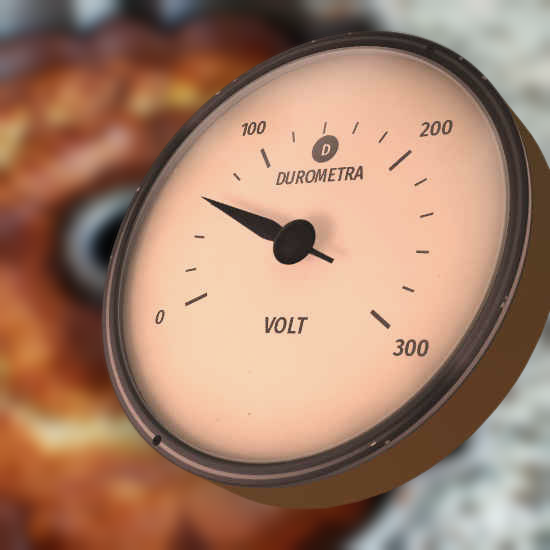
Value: V 60
